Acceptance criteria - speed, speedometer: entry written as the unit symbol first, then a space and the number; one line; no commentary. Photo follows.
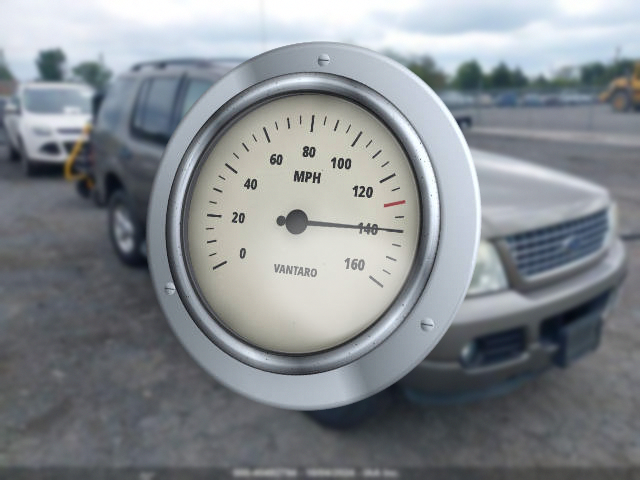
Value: mph 140
